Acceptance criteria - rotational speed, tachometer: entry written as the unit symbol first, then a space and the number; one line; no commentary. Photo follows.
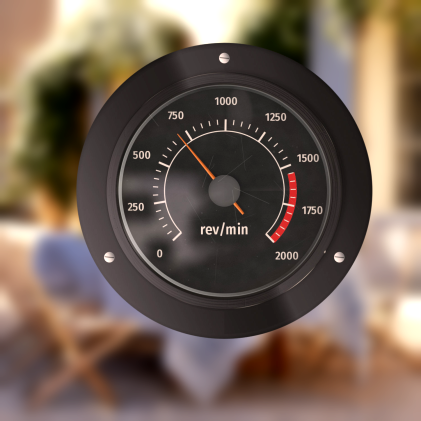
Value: rpm 700
